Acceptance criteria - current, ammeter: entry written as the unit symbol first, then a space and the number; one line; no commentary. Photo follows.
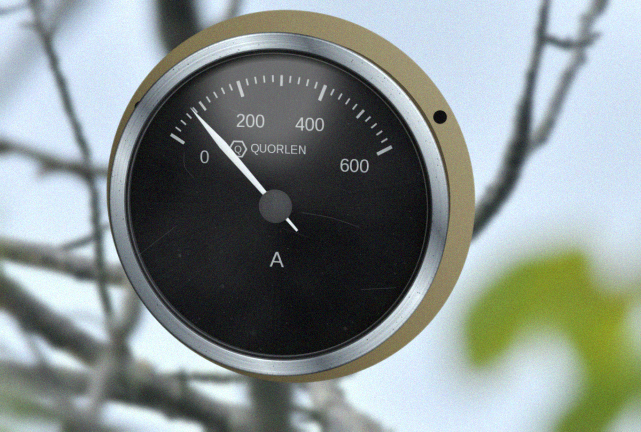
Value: A 80
